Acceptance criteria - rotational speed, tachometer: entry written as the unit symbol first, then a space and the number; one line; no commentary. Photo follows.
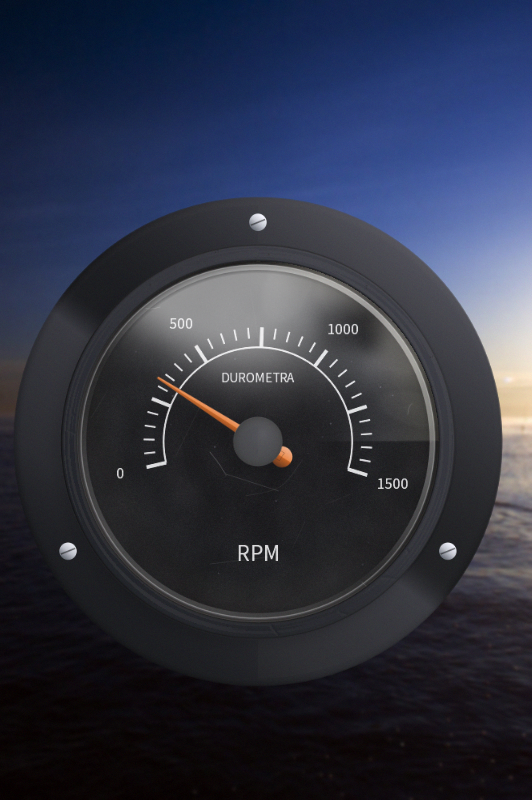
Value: rpm 325
